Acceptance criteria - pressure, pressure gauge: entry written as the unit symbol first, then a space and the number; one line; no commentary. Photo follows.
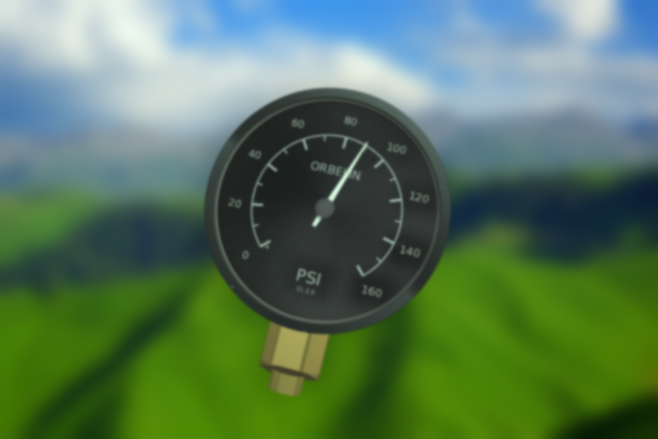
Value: psi 90
